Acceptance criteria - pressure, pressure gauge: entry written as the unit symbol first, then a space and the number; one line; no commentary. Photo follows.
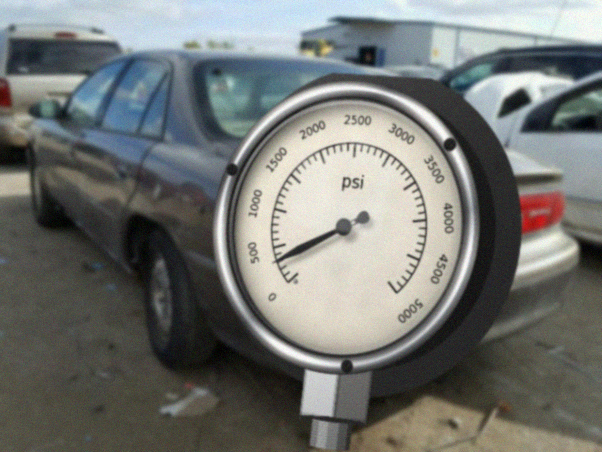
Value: psi 300
